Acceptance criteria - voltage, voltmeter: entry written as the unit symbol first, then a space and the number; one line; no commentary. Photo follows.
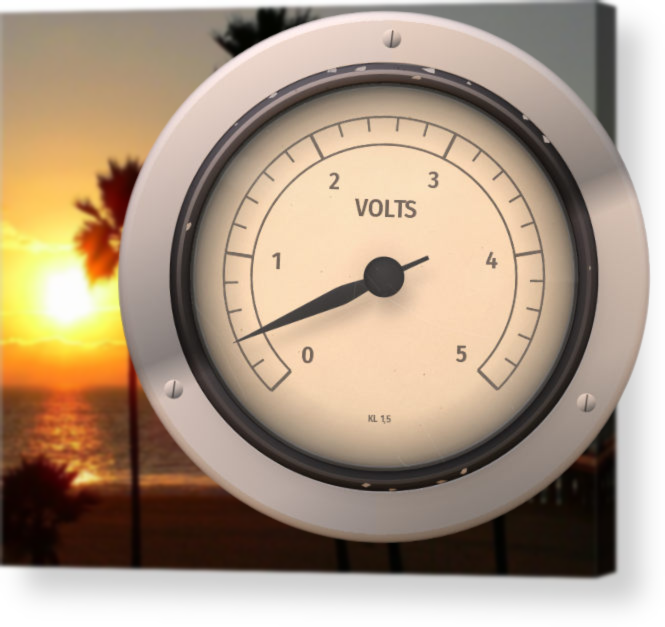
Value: V 0.4
